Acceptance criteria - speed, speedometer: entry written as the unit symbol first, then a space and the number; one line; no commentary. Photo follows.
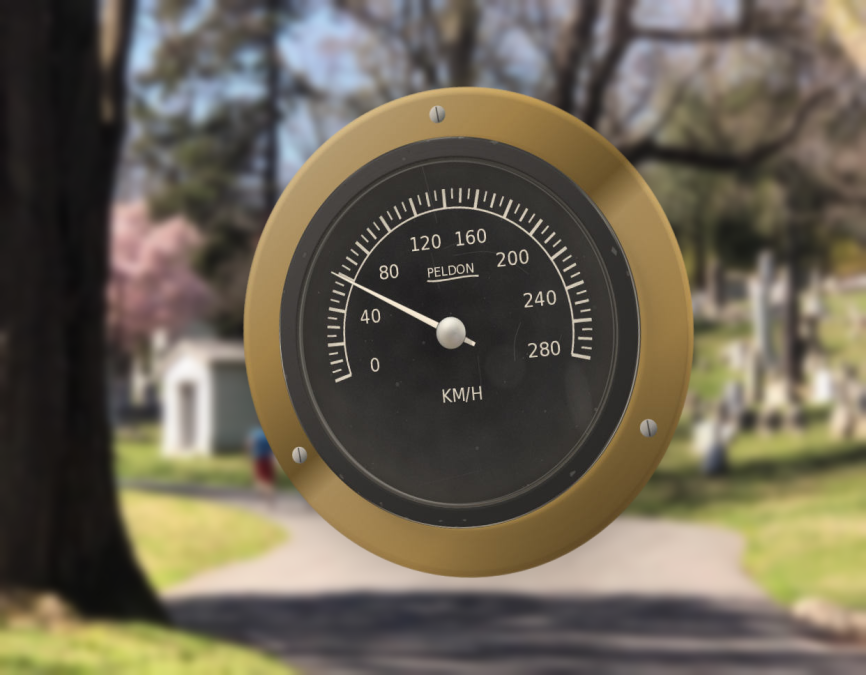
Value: km/h 60
